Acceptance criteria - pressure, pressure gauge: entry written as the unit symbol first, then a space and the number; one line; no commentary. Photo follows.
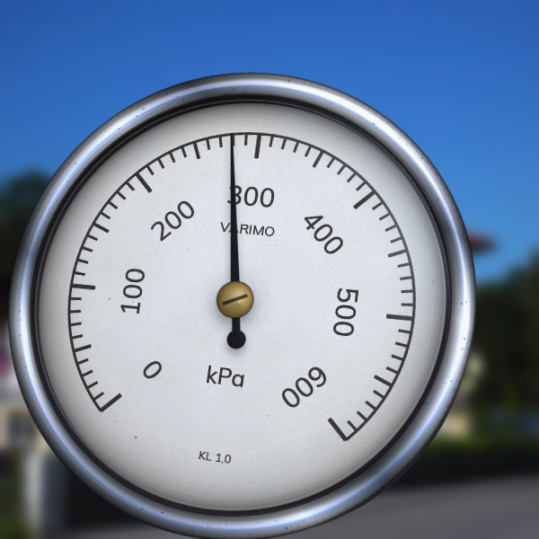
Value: kPa 280
